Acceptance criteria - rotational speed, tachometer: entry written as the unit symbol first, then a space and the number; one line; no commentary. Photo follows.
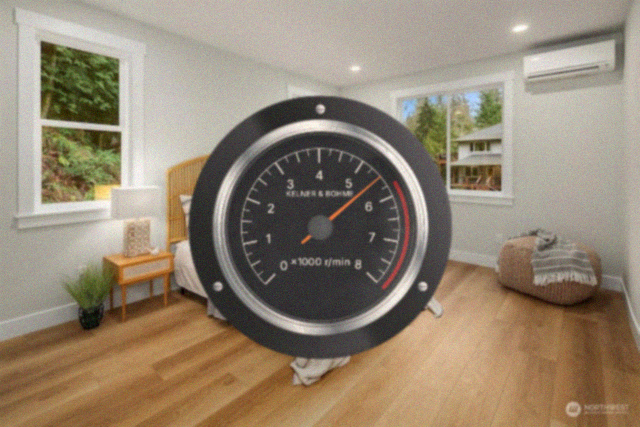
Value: rpm 5500
